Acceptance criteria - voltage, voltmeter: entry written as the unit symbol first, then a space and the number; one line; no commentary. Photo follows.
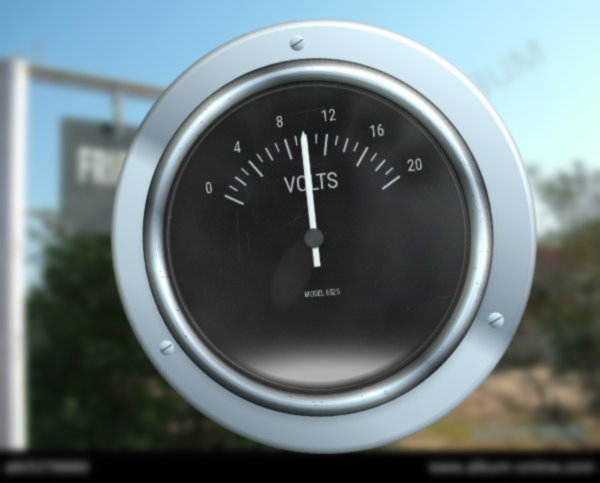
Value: V 10
